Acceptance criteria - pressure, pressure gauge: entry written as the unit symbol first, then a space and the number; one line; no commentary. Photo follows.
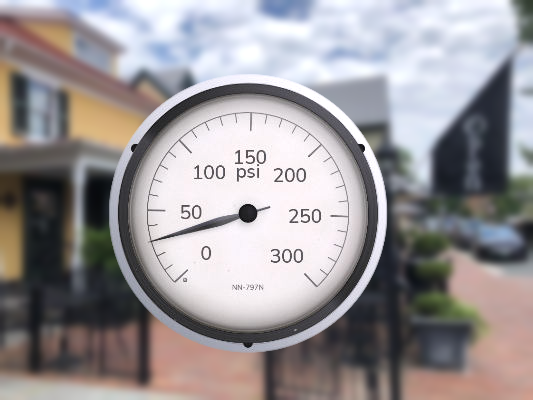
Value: psi 30
